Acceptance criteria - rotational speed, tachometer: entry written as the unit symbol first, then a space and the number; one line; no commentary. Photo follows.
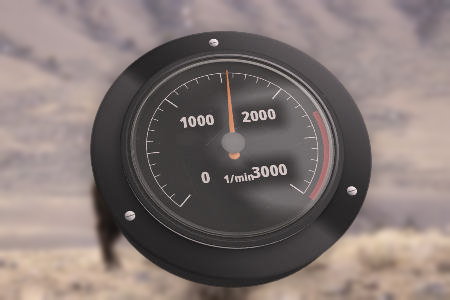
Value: rpm 1550
